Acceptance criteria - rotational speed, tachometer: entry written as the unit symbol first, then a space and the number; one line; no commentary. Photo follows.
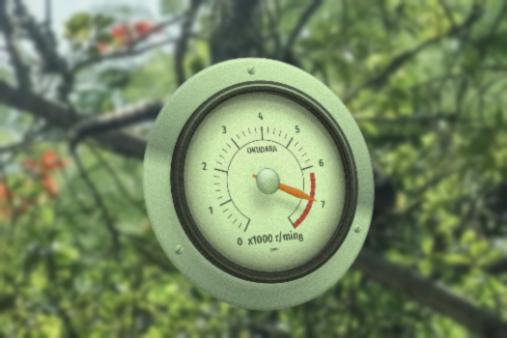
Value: rpm 7000
